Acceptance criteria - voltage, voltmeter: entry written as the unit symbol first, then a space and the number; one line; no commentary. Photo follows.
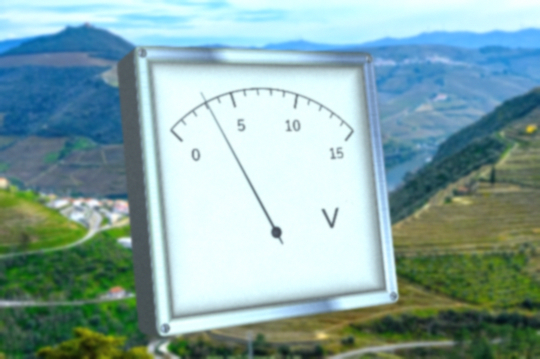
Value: V 3
